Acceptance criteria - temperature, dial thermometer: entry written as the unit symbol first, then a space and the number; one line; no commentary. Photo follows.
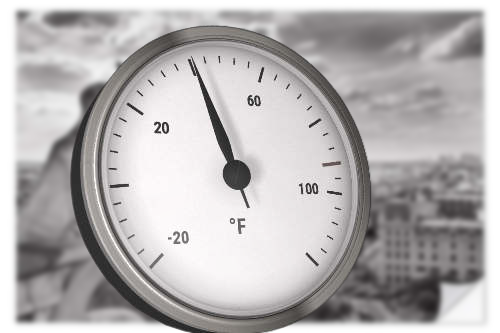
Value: °F 40
